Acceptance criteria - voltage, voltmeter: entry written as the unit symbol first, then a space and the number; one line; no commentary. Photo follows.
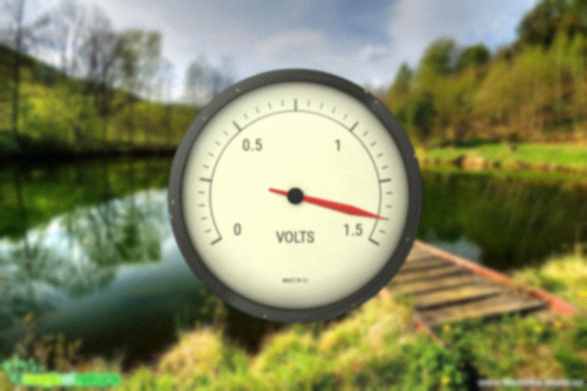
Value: V 1.4
